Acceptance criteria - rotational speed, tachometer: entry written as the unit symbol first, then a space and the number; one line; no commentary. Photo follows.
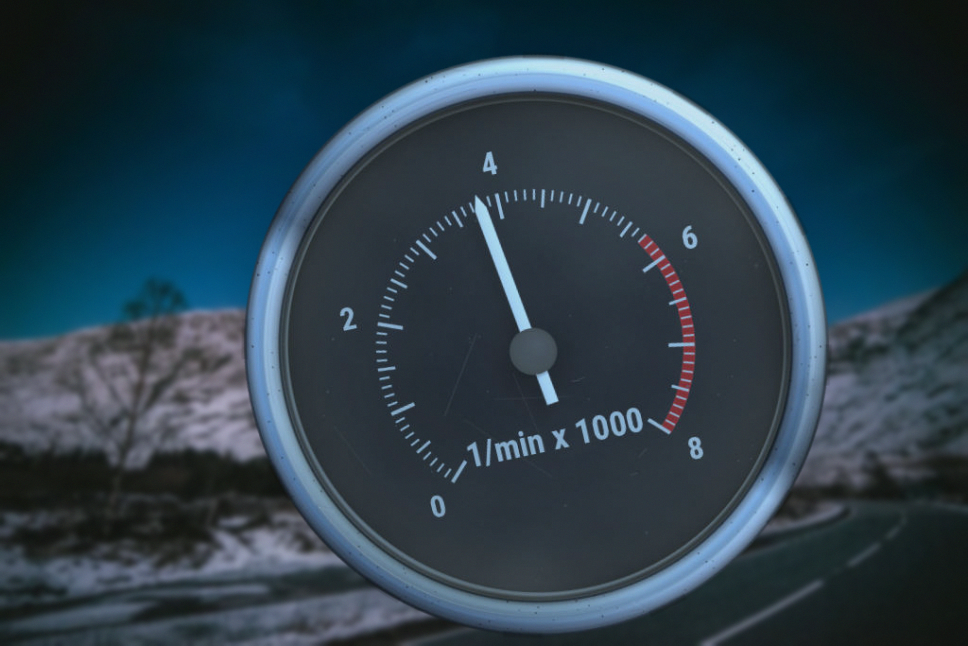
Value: rpm 3800
